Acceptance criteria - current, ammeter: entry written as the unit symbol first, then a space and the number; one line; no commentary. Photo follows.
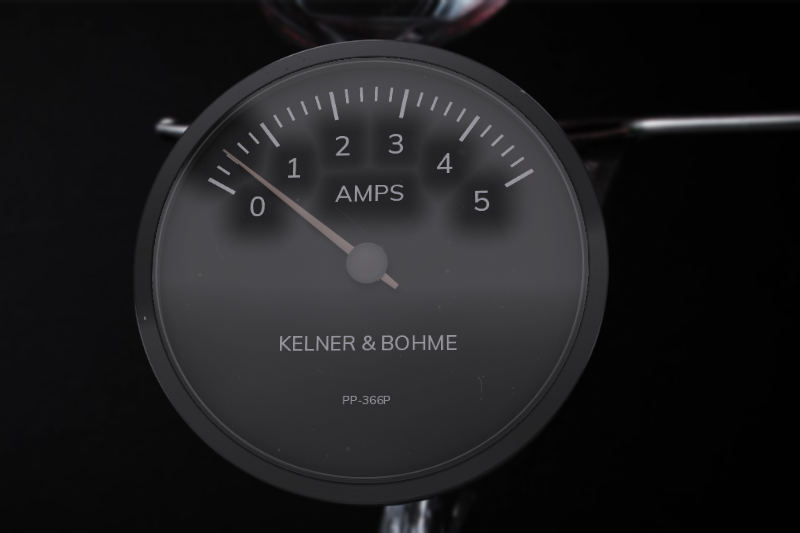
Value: A 0.4
